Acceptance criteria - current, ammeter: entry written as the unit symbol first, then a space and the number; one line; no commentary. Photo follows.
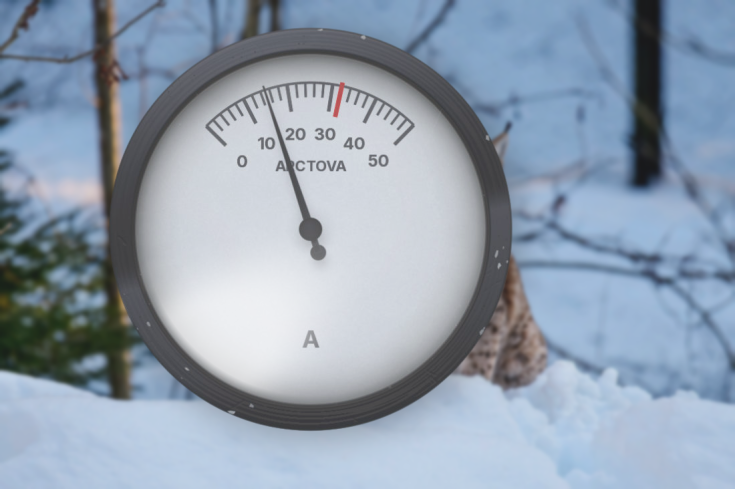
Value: A 15
